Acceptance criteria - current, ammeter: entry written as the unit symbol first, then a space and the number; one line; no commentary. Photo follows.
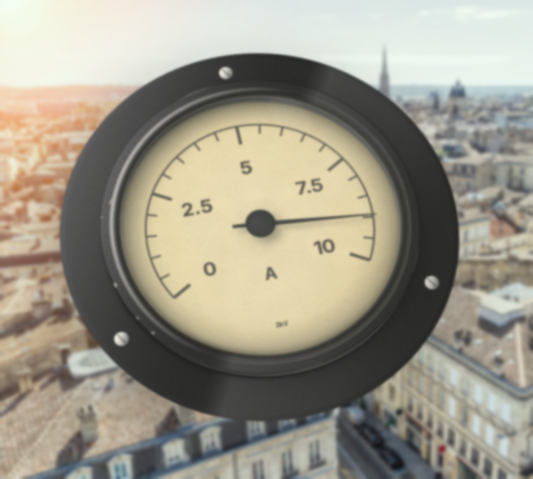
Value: A 9
